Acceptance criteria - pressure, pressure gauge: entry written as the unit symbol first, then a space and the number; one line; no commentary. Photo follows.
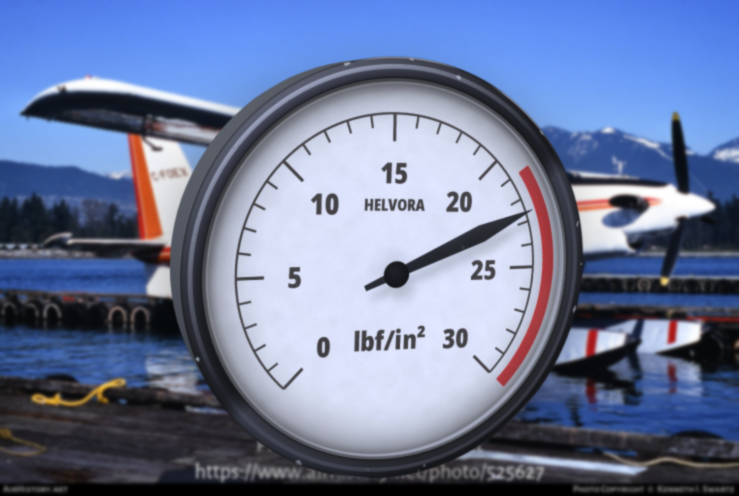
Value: psi 22.5
